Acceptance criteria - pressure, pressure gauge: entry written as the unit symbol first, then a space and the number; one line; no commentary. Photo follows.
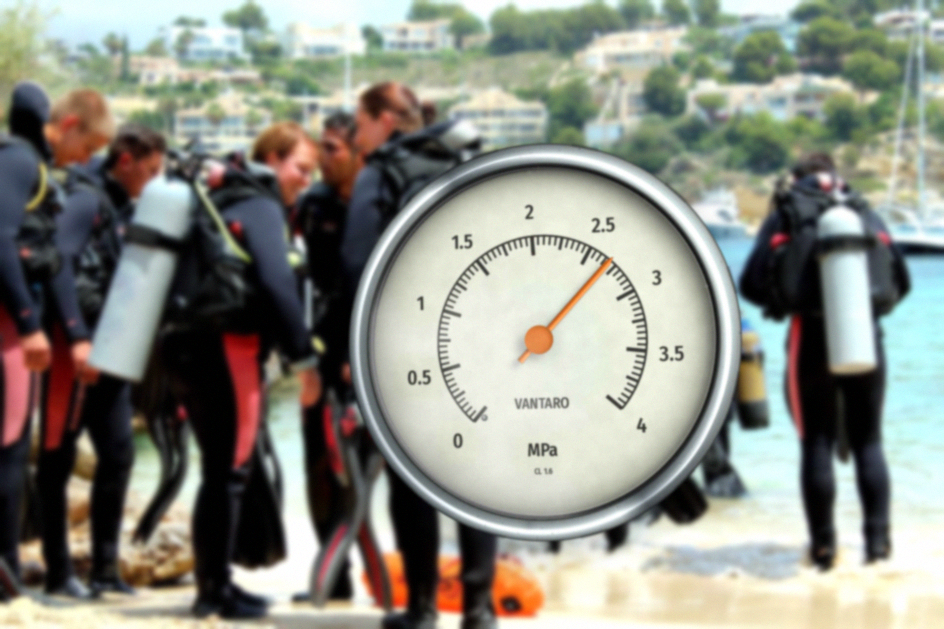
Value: MPa 2.7
